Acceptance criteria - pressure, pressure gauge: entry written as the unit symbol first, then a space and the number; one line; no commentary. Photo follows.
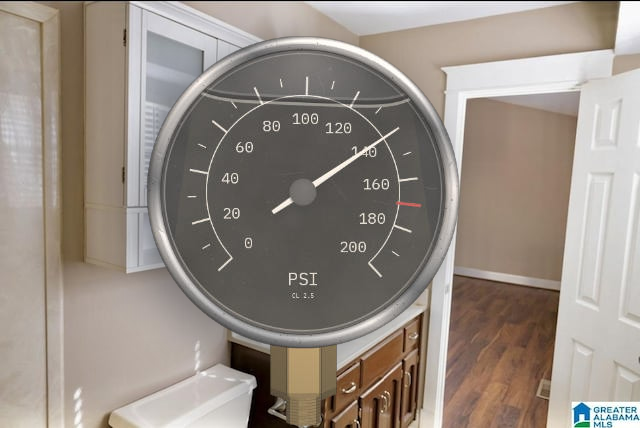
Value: psi 140
